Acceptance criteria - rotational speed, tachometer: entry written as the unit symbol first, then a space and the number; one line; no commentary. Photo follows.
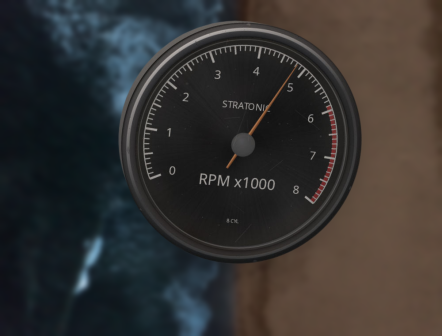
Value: rpm 4800
